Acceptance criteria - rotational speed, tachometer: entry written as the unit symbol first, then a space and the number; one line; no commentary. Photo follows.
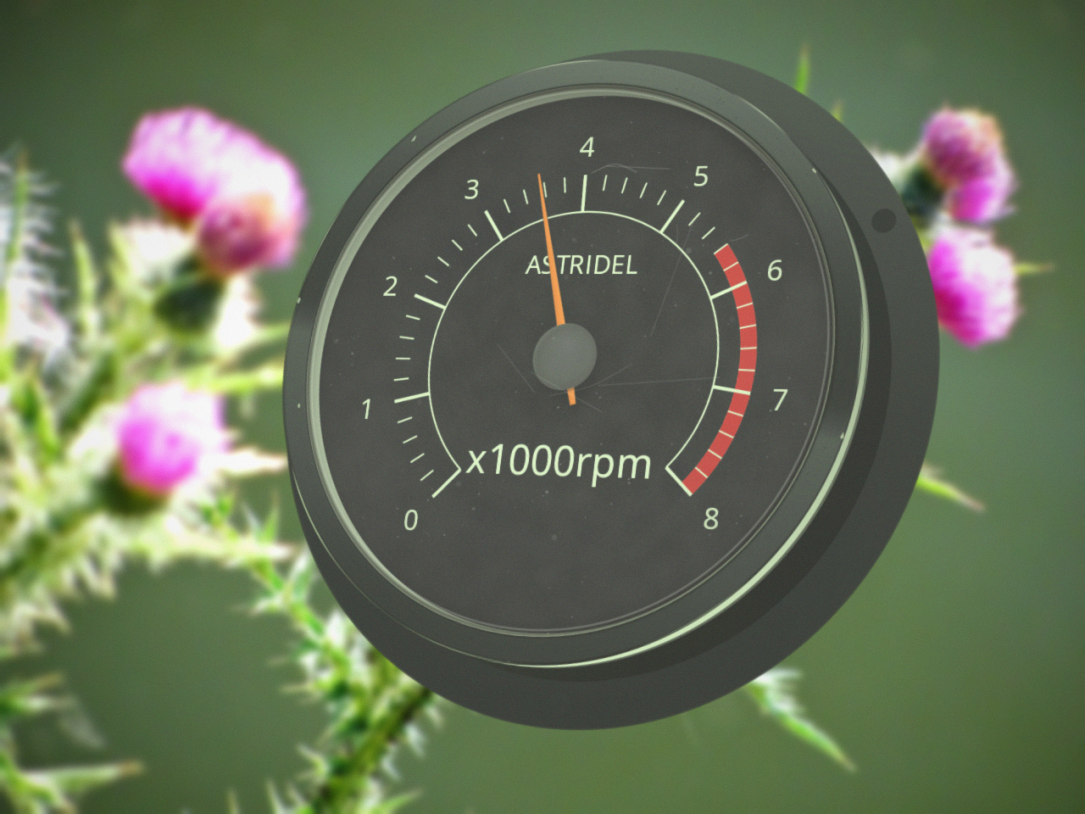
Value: rpm 3600
